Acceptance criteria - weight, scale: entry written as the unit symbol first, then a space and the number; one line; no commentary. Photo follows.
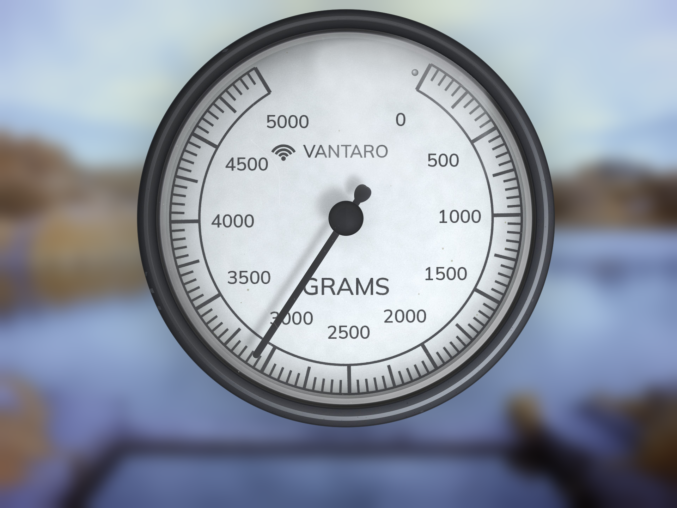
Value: g 3075
